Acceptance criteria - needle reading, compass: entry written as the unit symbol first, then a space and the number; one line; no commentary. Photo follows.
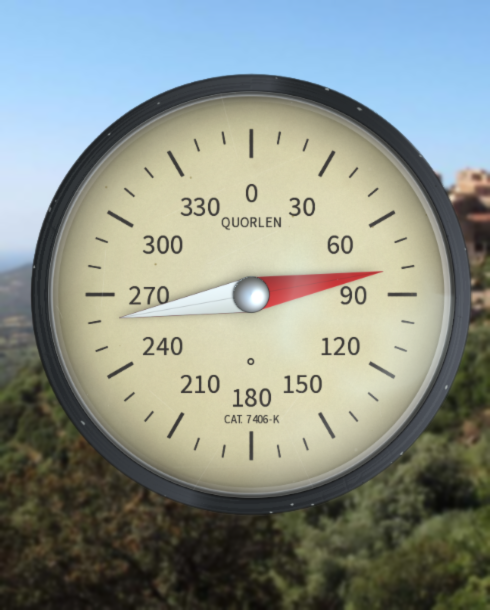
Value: ° 80
